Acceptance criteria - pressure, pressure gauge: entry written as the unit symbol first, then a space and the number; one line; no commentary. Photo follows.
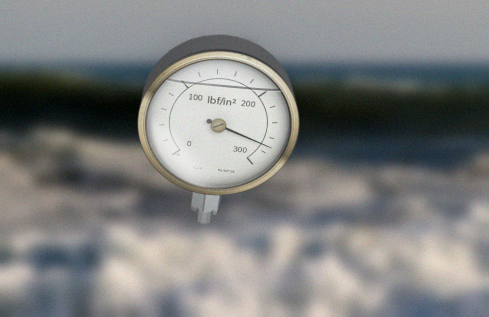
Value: psi 270
